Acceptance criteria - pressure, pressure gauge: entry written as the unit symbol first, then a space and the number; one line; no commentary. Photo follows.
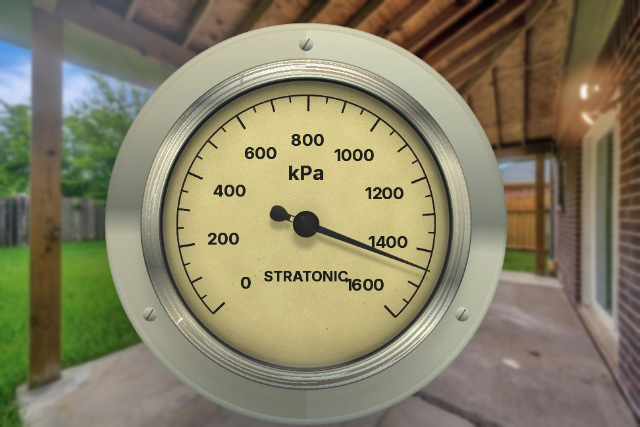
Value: kPa 1450
